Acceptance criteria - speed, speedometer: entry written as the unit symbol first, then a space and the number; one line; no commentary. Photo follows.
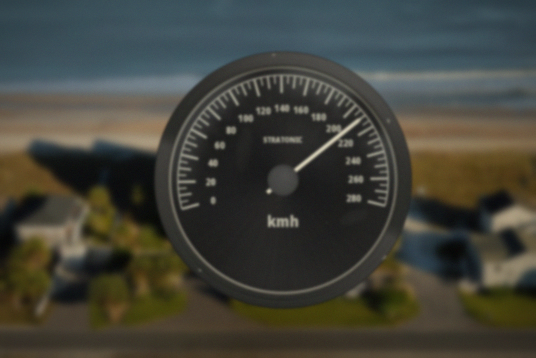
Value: km/h 210
